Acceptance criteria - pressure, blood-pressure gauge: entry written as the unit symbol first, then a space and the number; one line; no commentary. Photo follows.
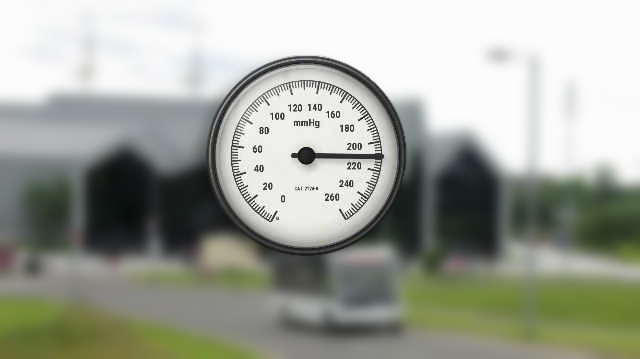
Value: mmHg 210
